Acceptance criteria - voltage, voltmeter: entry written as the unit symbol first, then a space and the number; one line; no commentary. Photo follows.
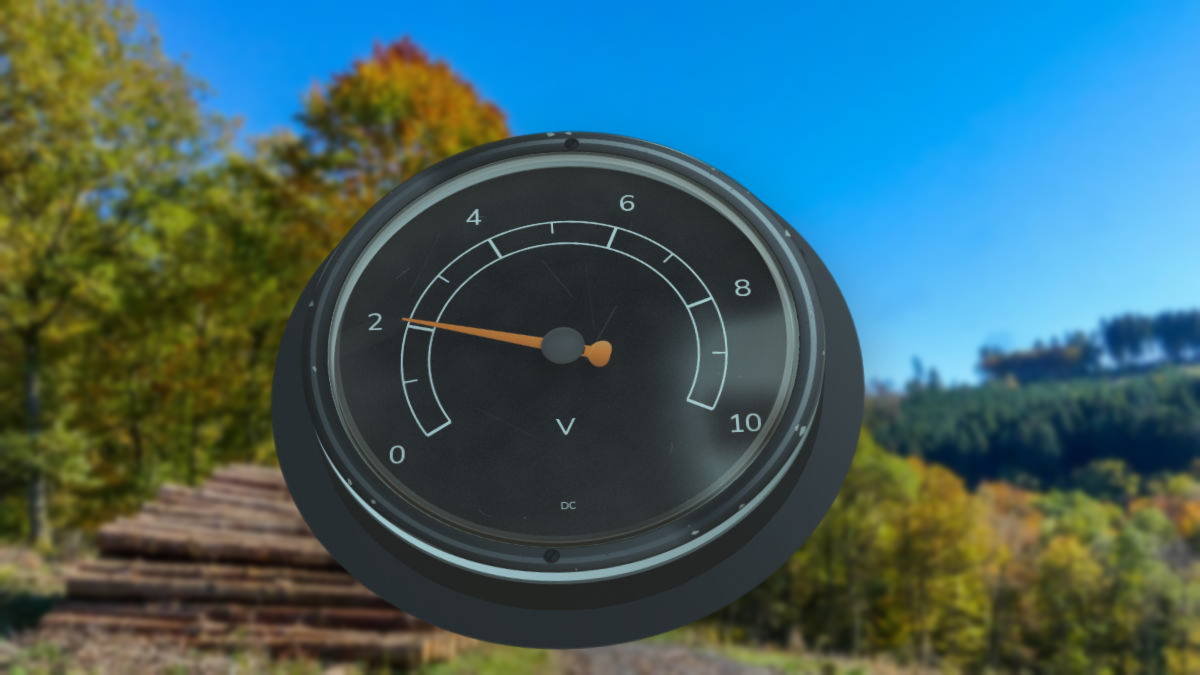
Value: V 2
